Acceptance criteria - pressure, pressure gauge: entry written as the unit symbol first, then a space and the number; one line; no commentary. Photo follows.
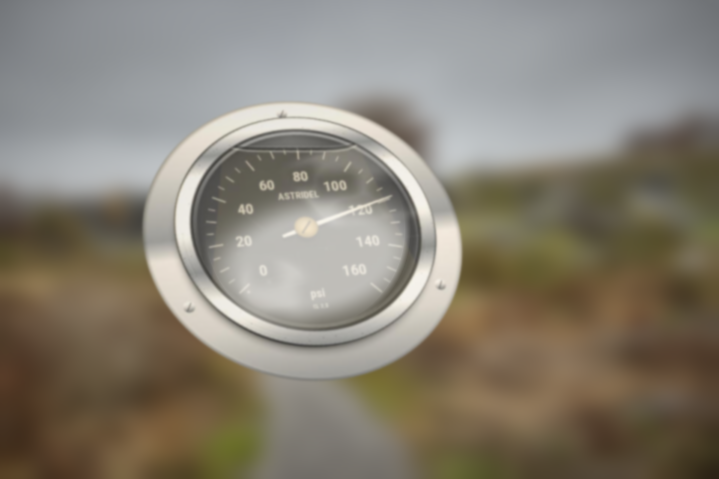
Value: psi 120
